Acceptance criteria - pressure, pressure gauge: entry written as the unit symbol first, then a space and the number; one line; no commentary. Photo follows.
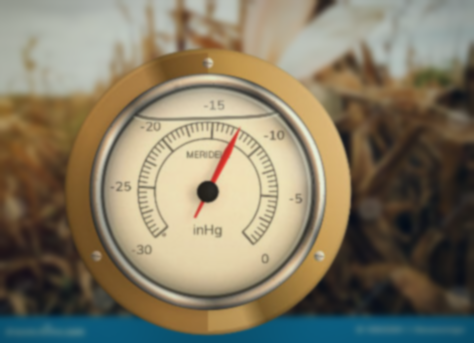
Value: inHg -12.5
